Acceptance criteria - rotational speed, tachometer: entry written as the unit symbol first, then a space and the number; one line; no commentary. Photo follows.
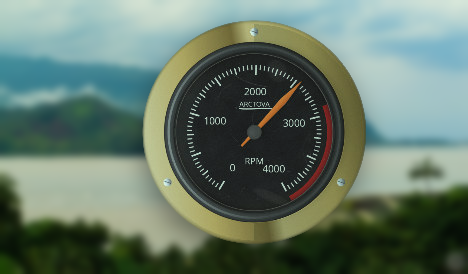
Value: rpm 2550
